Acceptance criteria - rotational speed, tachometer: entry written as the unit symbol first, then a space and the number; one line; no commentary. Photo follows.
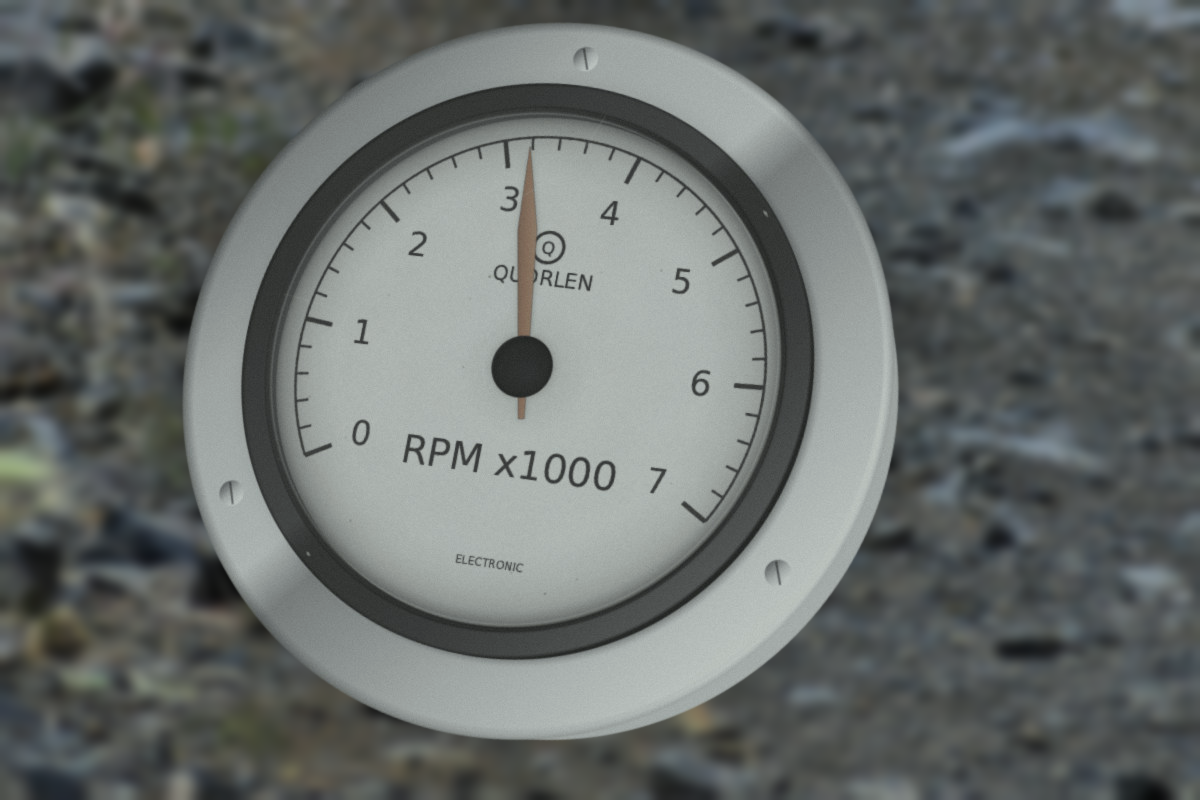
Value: rpm 3200
